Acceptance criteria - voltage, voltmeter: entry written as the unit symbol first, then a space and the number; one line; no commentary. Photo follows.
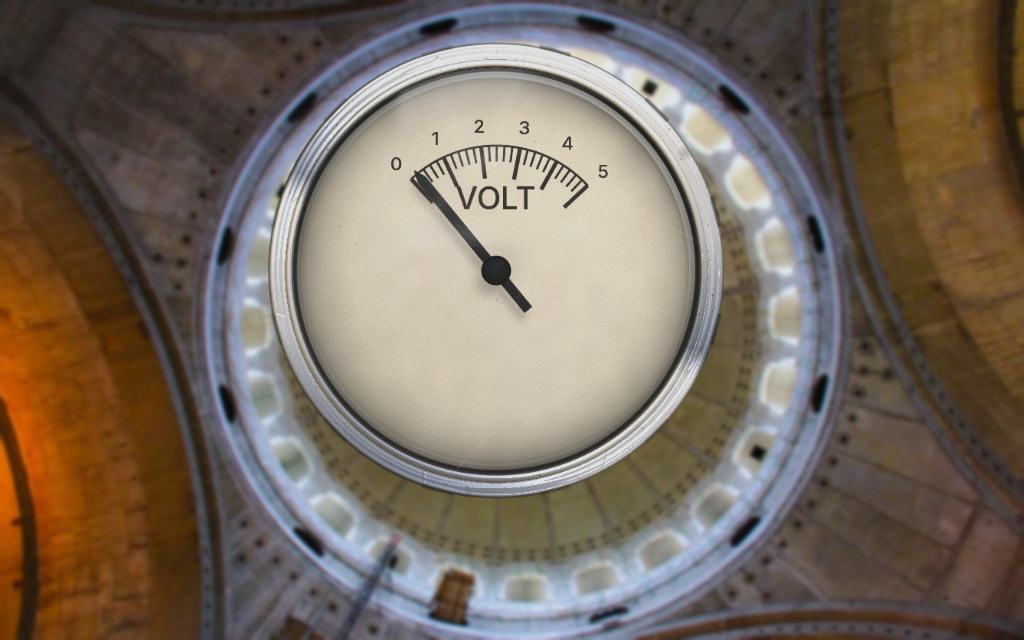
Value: V 0.2
